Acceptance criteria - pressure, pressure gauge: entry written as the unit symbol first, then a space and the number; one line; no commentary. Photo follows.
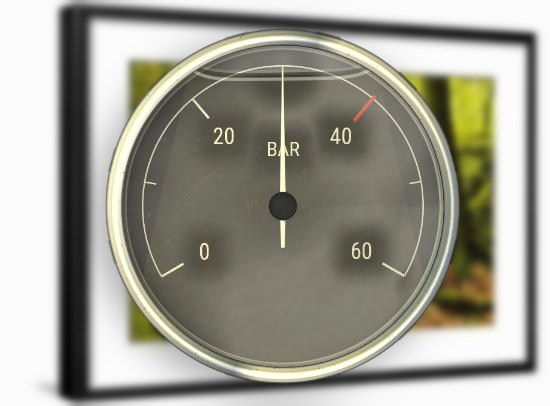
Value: bar 30
